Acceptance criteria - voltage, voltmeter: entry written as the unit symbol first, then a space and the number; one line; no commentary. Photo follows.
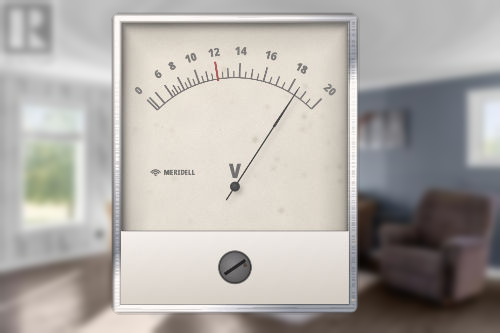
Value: V 18.5
